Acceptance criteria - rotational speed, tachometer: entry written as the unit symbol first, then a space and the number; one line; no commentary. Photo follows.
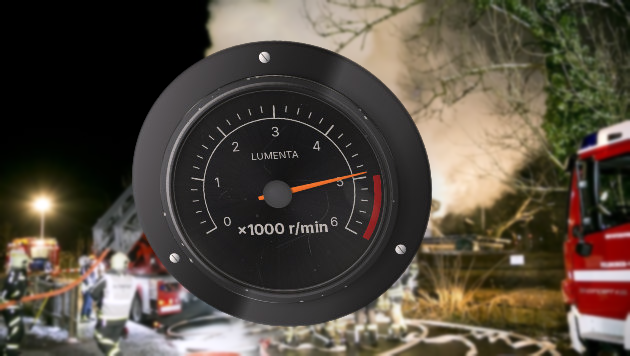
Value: rpm 4900
